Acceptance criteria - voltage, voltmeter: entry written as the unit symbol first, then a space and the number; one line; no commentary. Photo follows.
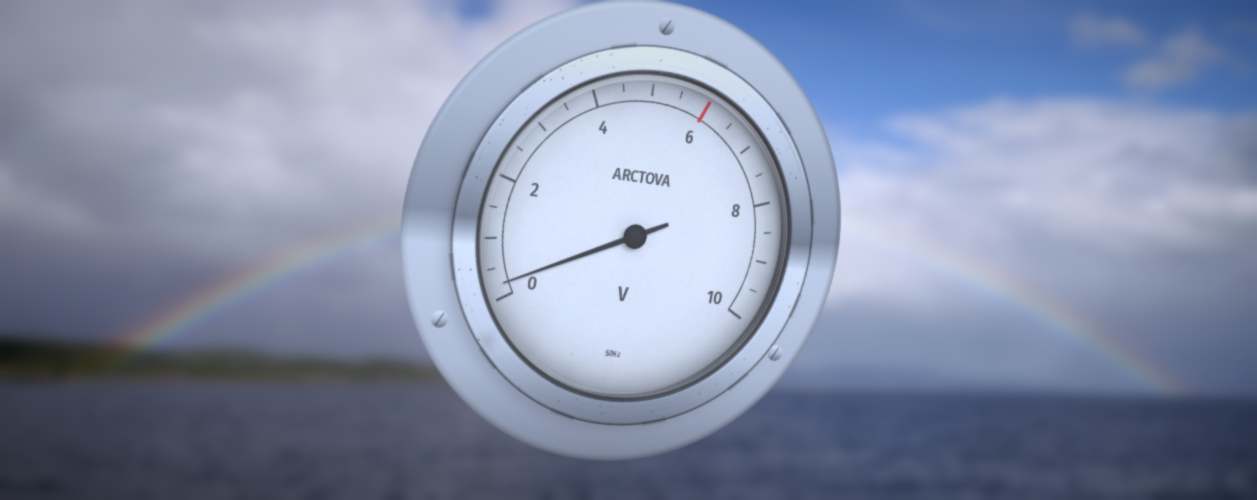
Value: V 0.25
